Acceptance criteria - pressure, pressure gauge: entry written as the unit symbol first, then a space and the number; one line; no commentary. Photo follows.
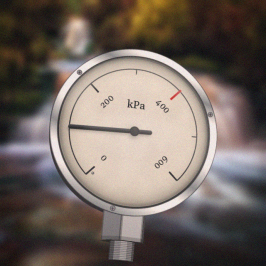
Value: kPa 100
